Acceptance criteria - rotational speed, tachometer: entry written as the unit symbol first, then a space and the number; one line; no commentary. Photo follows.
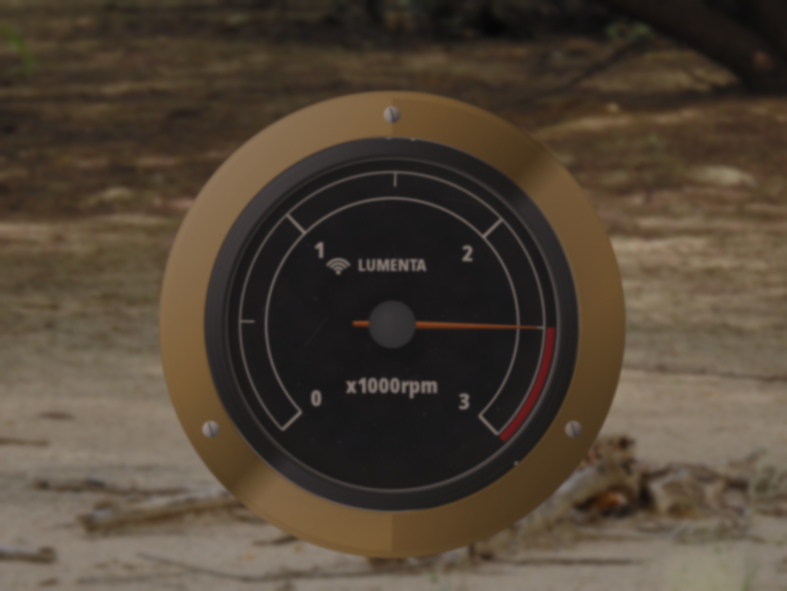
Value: rpm 2500
